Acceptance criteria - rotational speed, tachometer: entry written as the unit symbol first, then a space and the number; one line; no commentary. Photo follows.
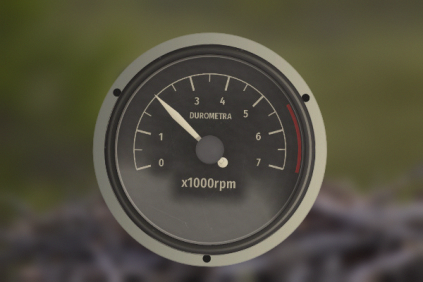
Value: rpm 2000
